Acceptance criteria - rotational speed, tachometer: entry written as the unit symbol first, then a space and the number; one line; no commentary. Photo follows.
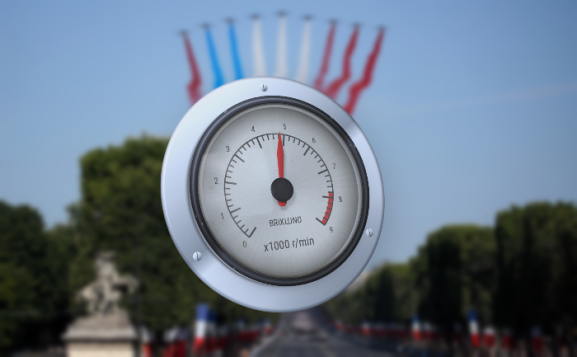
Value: rpm 4800
